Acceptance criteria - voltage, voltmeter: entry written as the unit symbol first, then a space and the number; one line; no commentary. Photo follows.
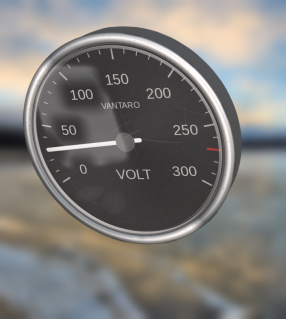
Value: V 30
